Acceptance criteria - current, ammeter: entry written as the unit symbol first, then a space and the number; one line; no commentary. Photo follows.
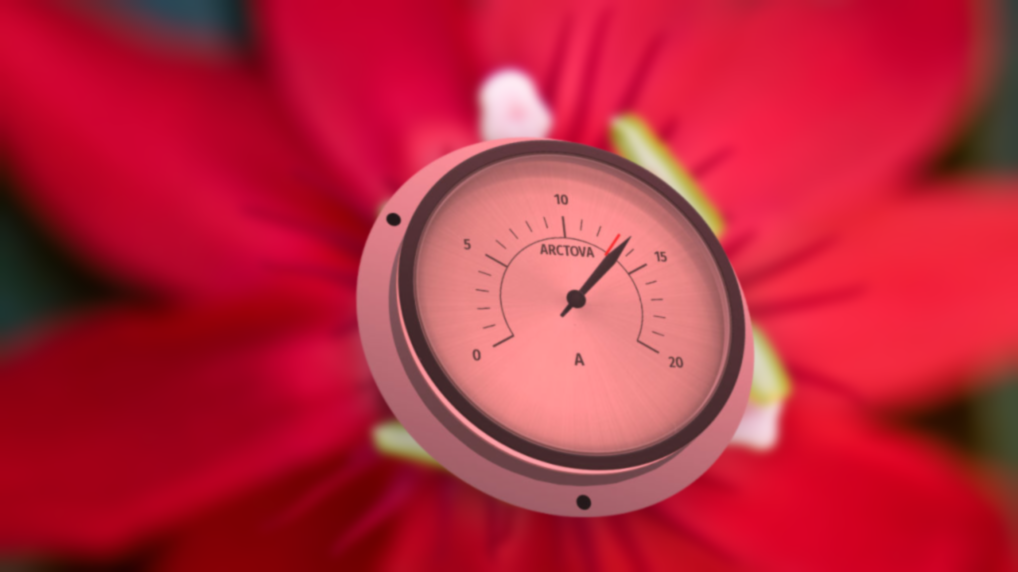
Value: A 13.5
